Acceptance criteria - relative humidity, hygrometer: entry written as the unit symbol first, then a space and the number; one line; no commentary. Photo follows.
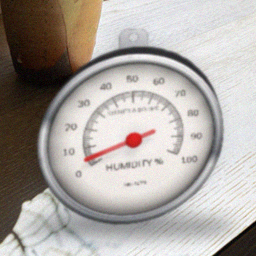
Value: % 5
